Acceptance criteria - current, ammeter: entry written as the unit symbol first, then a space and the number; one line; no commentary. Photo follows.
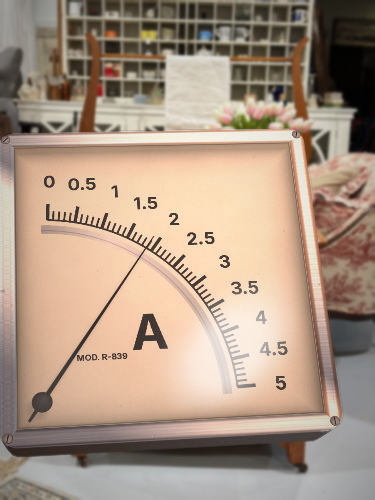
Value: A 1.9
